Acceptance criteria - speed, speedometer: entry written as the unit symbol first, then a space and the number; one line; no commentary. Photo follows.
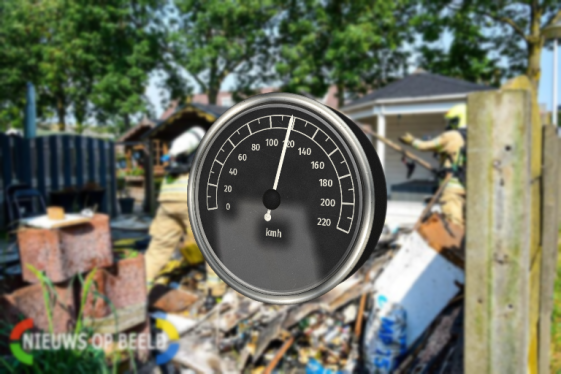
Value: km/h 120
